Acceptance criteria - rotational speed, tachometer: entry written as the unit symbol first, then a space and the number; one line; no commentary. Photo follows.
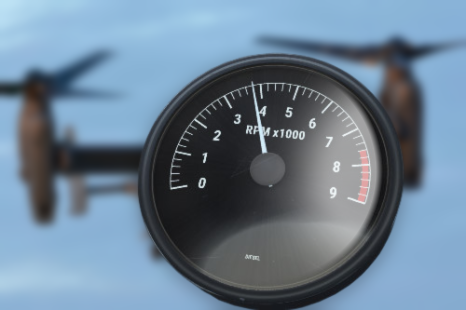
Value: rpm 3800
